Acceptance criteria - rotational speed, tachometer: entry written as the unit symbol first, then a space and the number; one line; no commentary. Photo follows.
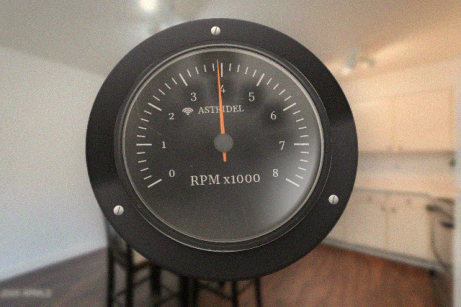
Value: rpm 3900
